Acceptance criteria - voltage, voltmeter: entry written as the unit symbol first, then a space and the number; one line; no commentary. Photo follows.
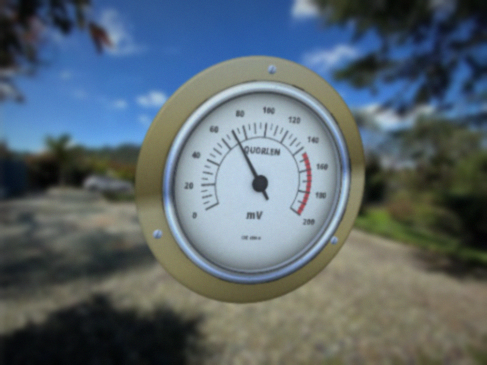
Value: mV 70
